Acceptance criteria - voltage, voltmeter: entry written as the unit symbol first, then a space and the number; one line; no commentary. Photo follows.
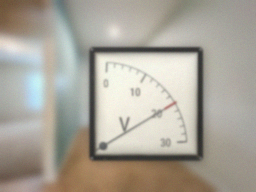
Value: V 20
